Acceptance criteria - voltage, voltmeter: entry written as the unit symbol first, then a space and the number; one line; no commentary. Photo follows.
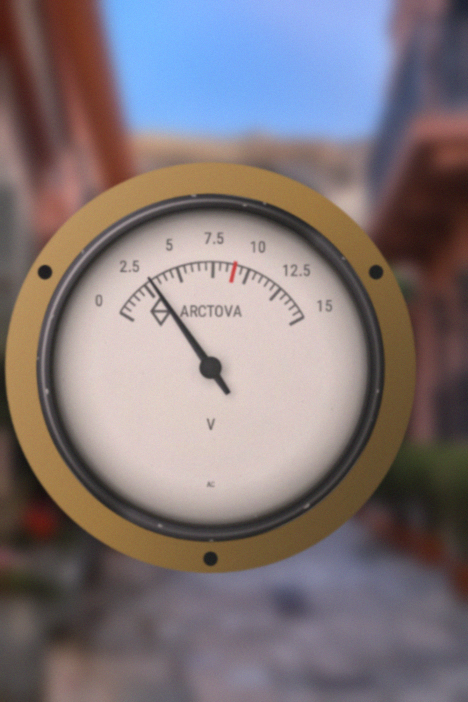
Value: V 3
